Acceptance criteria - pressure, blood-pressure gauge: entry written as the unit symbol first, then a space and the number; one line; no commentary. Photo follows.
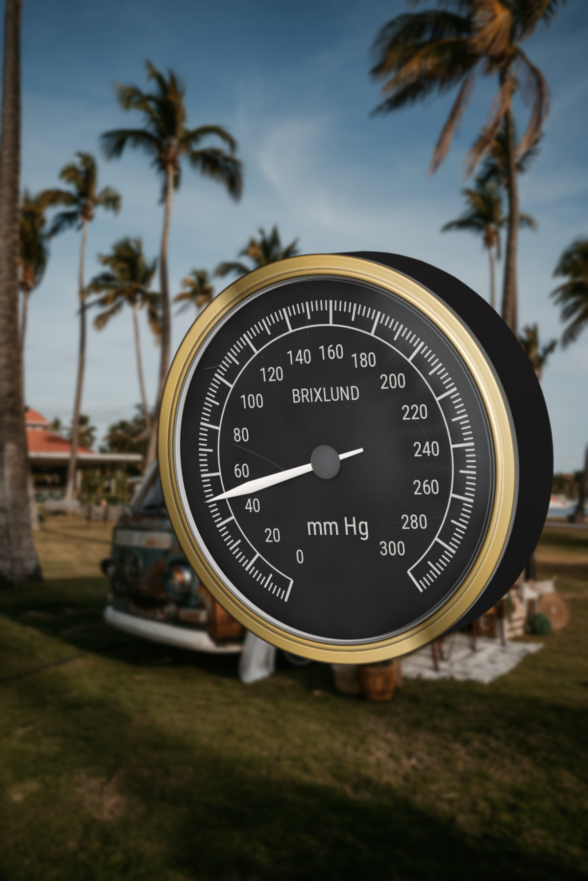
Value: mmHg 50
